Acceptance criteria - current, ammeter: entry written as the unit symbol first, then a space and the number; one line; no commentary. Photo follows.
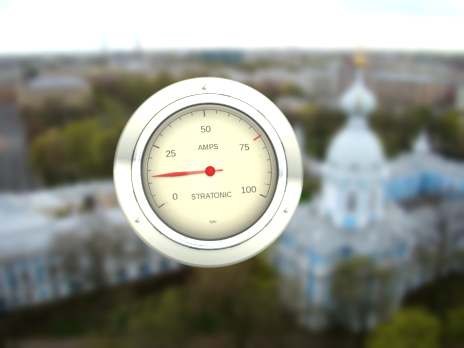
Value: A 12.5
